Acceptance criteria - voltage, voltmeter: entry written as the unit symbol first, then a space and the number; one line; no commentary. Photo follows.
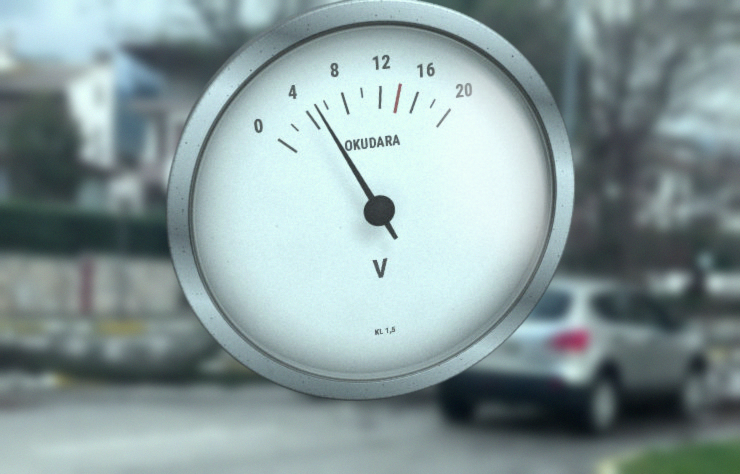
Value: V 5
